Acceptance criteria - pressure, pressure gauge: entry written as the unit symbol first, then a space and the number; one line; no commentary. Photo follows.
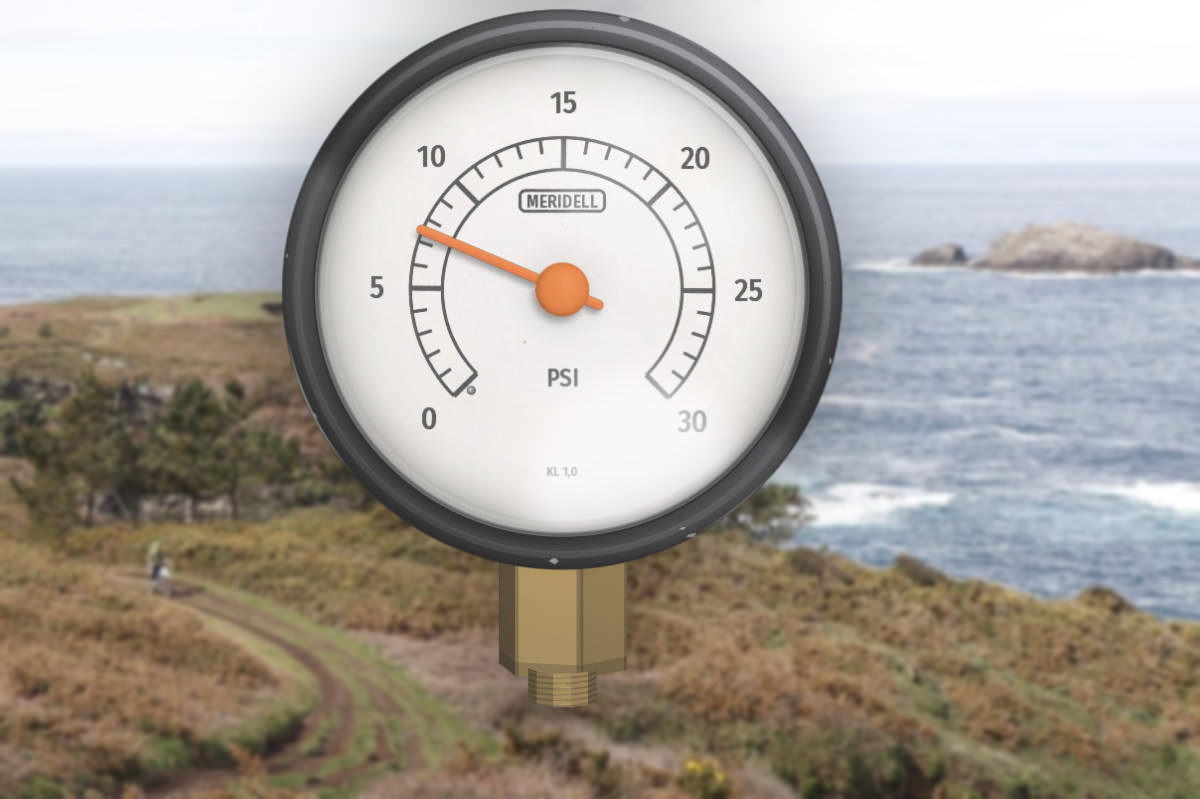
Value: psi 7.5
